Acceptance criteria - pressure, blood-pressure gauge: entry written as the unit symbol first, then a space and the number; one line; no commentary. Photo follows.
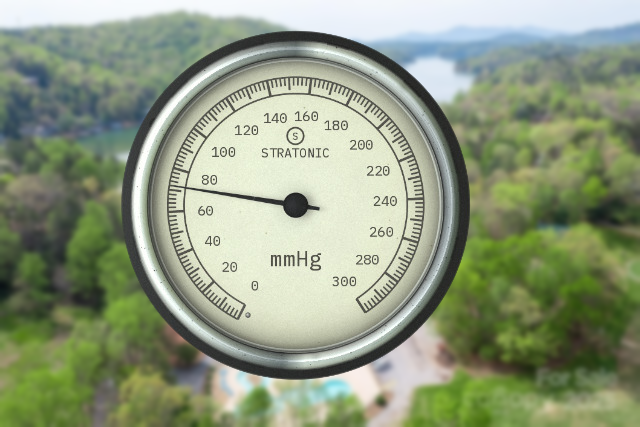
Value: mmHg 72
